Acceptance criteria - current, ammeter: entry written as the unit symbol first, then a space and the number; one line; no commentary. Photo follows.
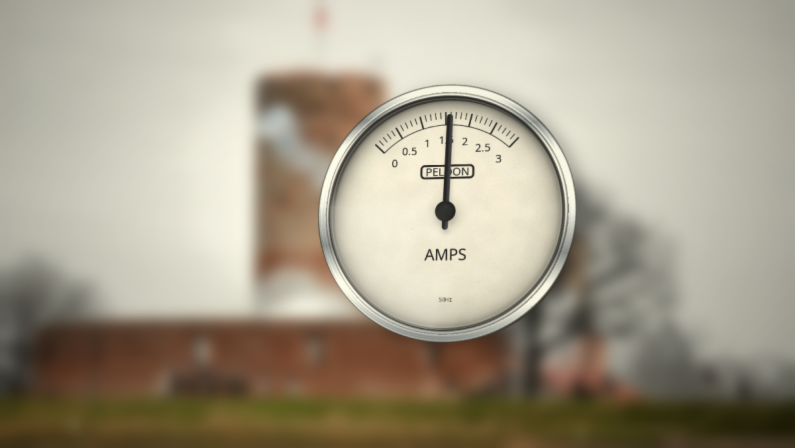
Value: A 1.6
